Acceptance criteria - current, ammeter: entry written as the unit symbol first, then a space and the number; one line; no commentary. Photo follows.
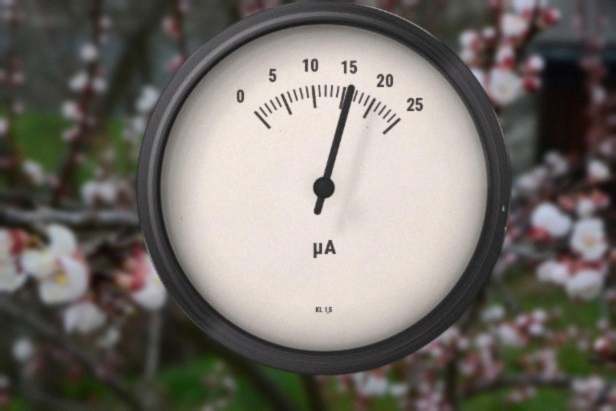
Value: µA 16
